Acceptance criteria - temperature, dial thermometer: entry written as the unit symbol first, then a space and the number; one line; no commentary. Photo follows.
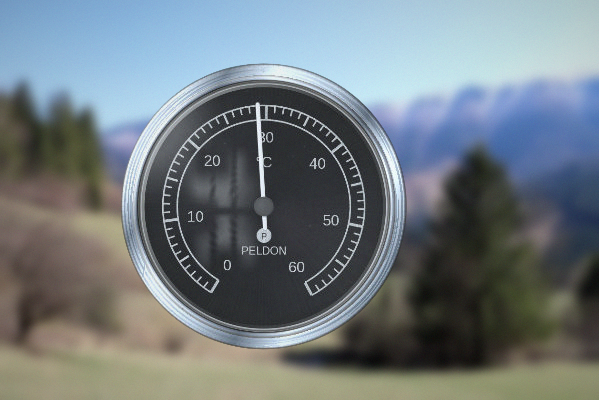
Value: °C 29
